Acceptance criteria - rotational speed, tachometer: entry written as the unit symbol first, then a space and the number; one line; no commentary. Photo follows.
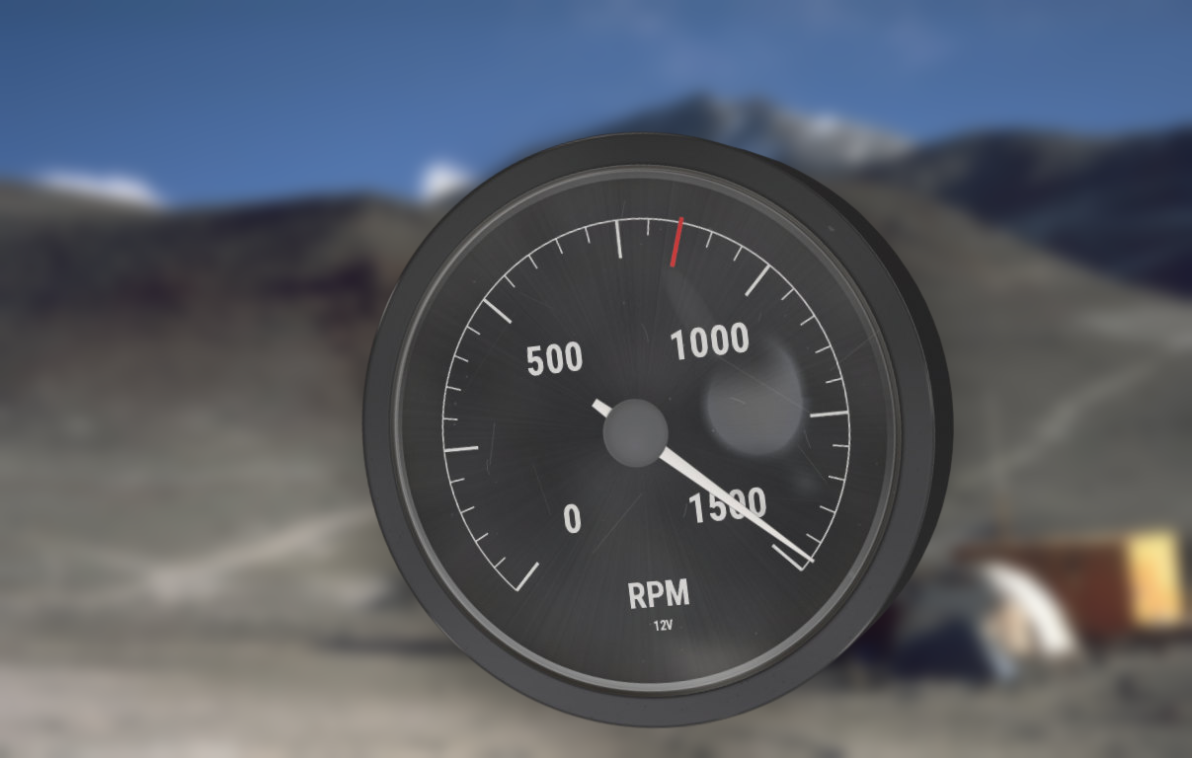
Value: rpm 1475
